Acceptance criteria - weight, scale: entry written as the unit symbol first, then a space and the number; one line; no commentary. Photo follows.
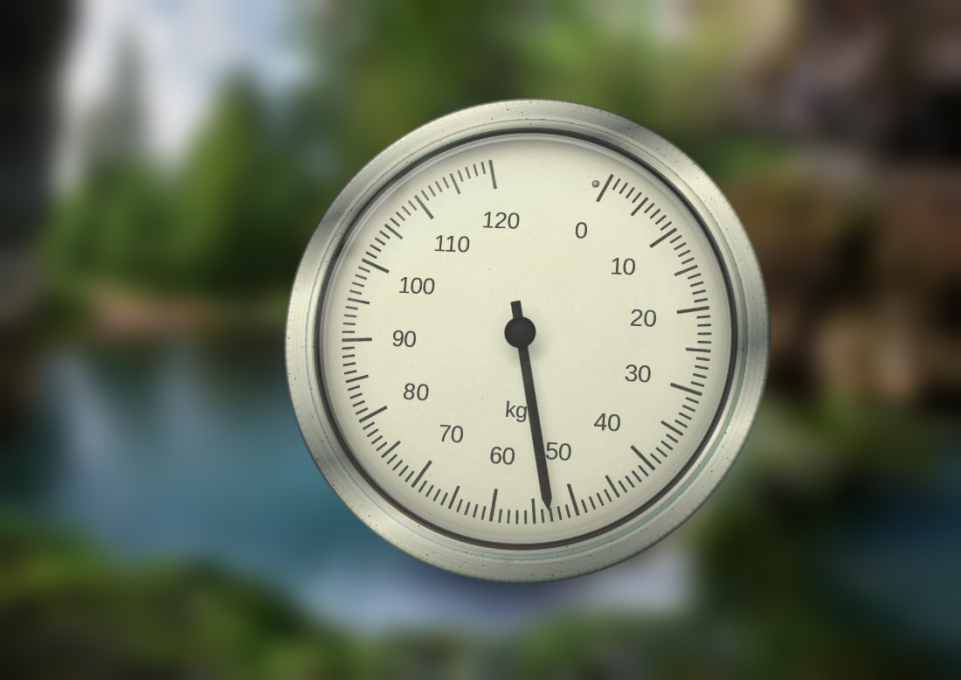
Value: kg 53
